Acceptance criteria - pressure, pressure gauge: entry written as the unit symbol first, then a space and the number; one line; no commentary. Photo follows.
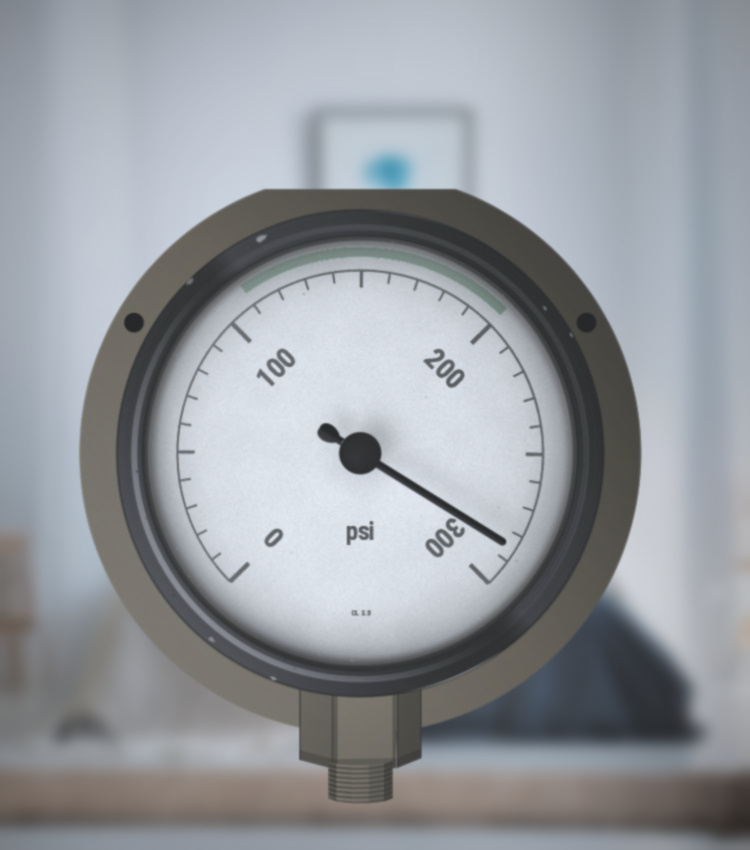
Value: psi 285
